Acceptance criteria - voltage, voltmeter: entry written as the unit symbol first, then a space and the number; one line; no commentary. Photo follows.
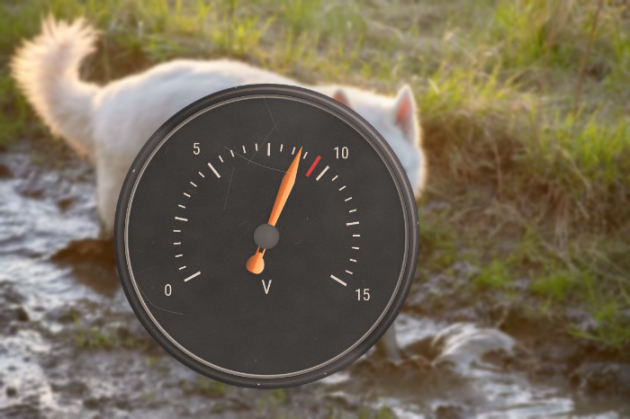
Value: V 8.75
